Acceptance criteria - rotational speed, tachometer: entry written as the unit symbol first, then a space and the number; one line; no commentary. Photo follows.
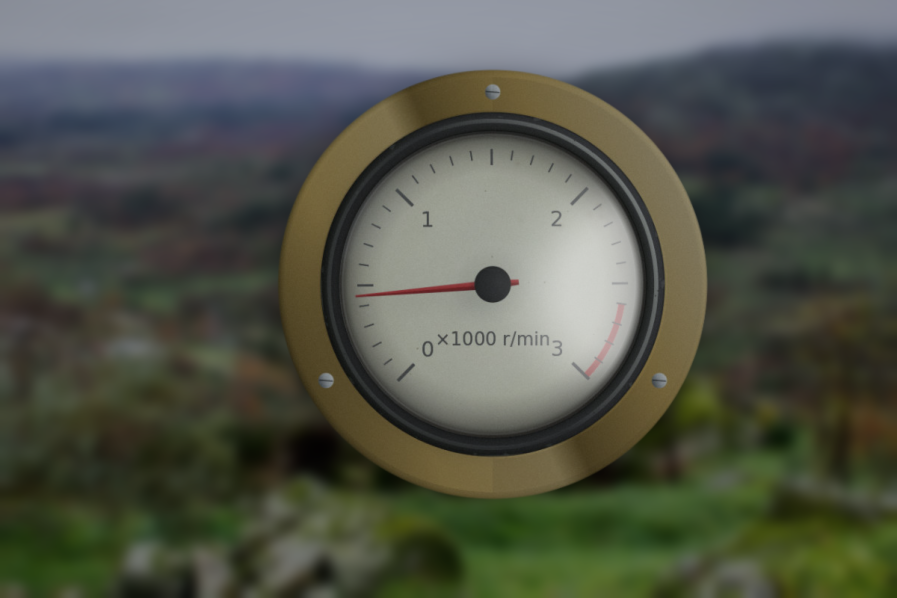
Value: rpm 450
